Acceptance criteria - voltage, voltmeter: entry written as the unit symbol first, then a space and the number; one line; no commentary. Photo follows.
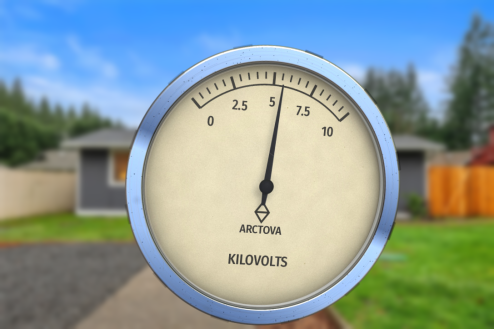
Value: kV 5.5
